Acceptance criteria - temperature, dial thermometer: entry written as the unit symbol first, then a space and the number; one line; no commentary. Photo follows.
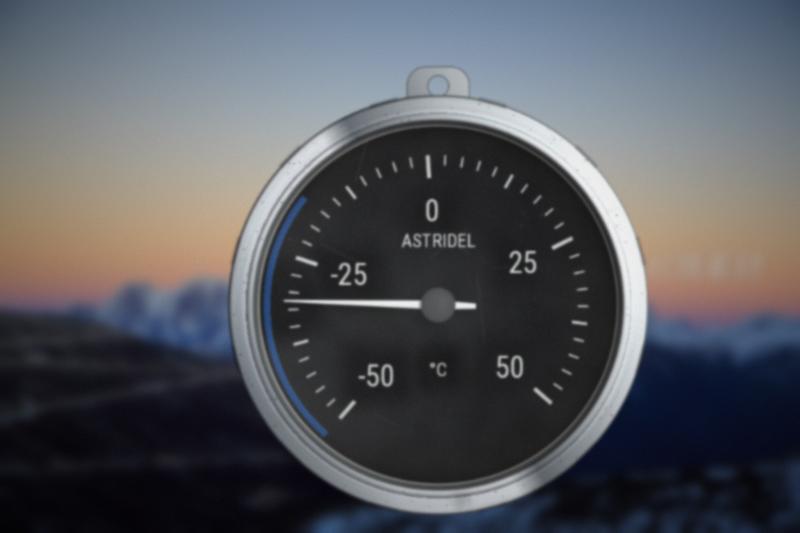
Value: °C -31.25
